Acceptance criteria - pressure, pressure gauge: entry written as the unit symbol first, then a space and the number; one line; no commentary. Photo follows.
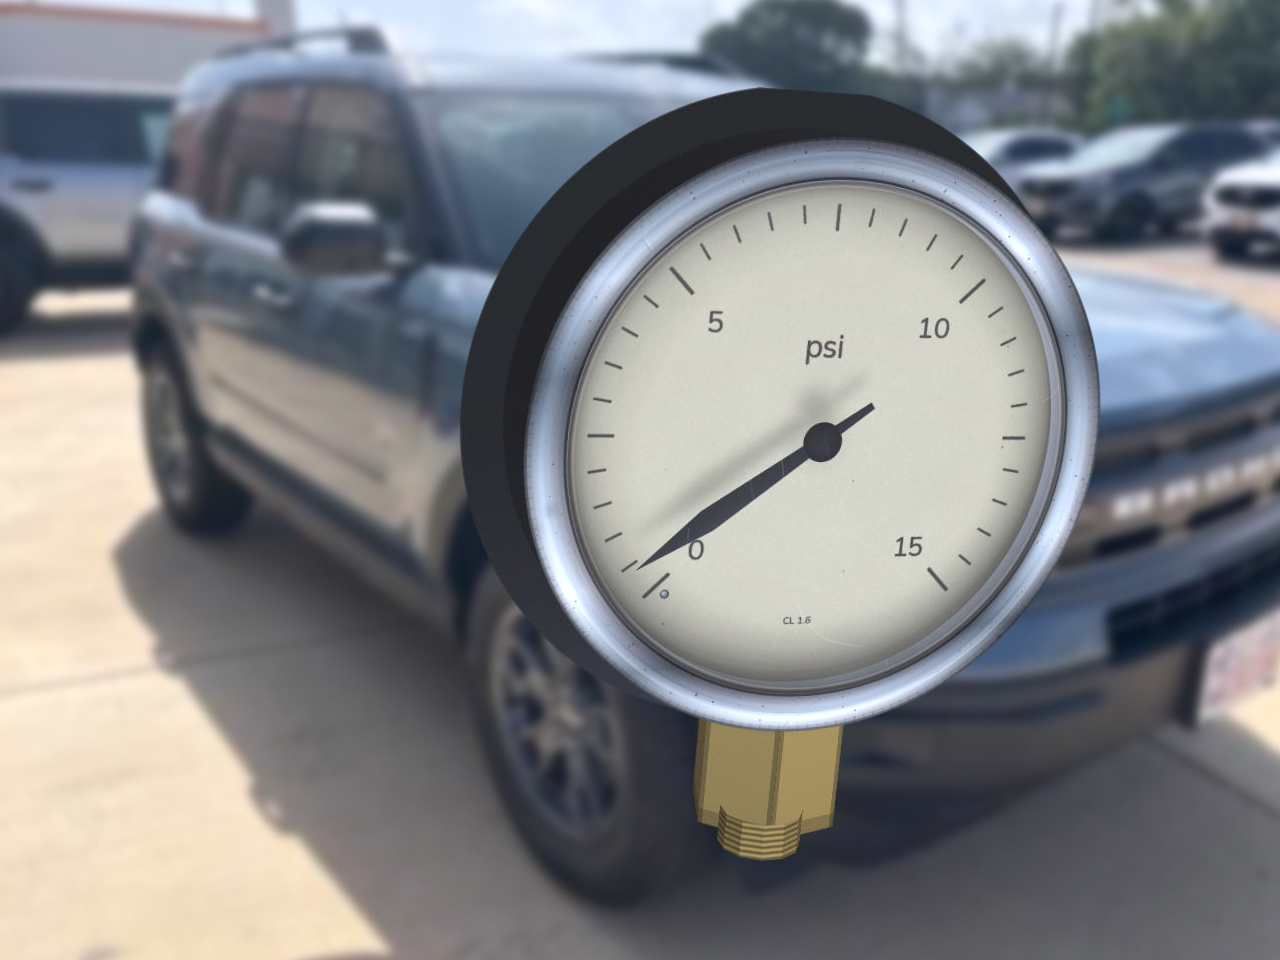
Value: psi 0.5
